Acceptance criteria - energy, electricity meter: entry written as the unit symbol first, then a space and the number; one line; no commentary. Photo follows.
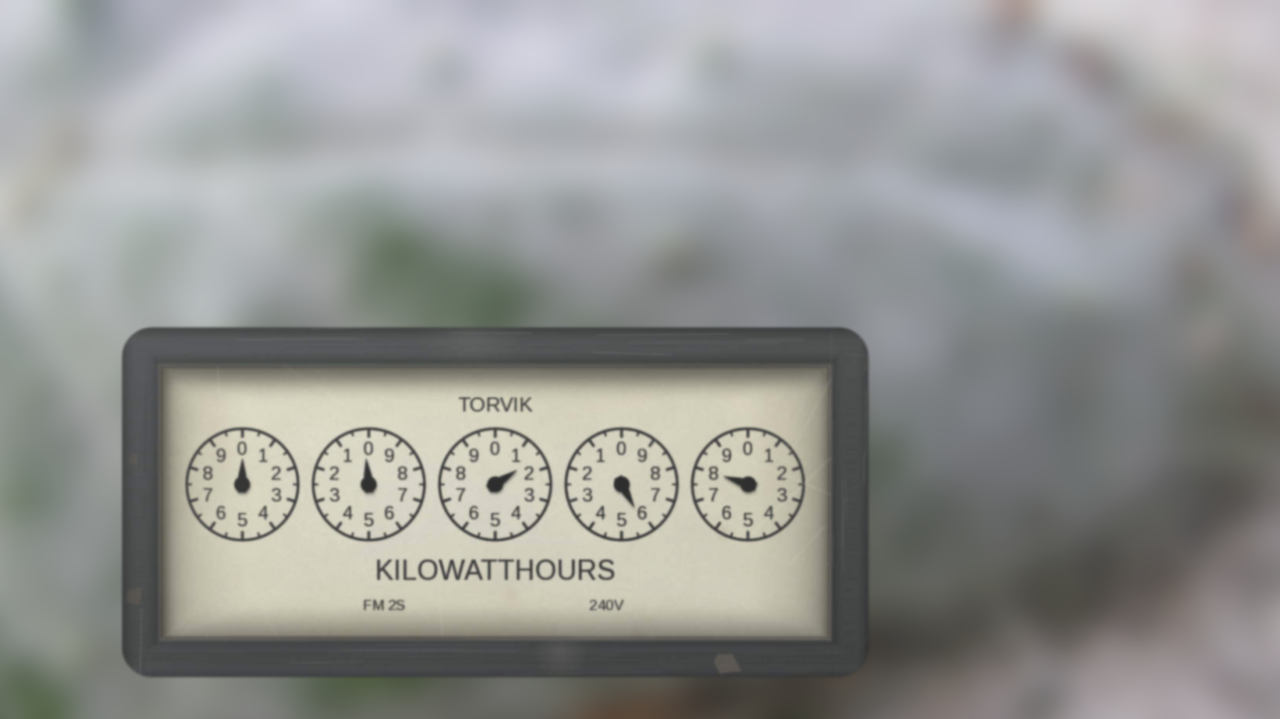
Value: kWh 158
